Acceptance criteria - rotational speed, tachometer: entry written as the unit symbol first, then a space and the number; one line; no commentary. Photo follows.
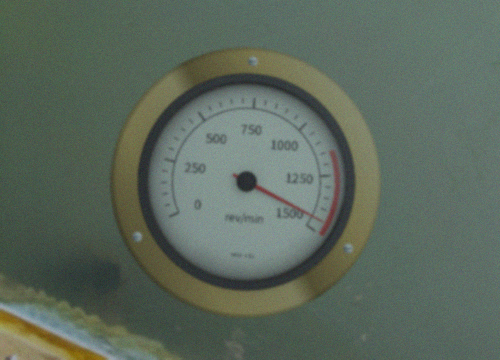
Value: rpm 1450
